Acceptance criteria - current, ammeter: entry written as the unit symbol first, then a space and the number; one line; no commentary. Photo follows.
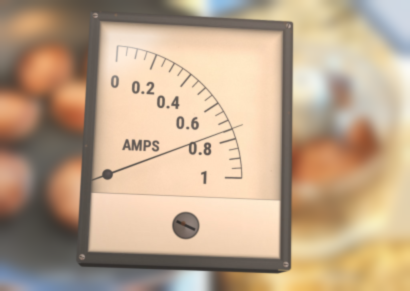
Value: A 0.75
